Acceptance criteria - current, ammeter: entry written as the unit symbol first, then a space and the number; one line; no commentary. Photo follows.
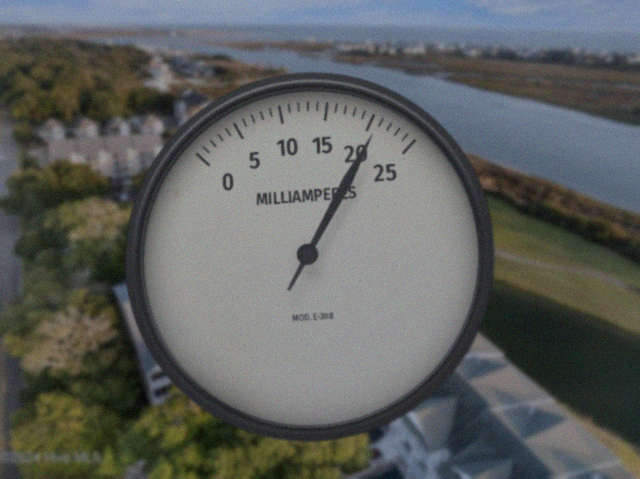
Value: mA 21
